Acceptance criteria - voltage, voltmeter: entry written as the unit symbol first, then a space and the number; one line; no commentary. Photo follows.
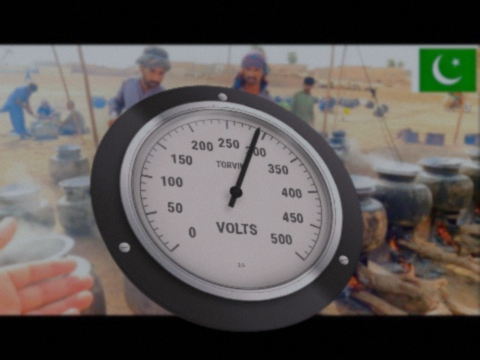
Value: V 290
